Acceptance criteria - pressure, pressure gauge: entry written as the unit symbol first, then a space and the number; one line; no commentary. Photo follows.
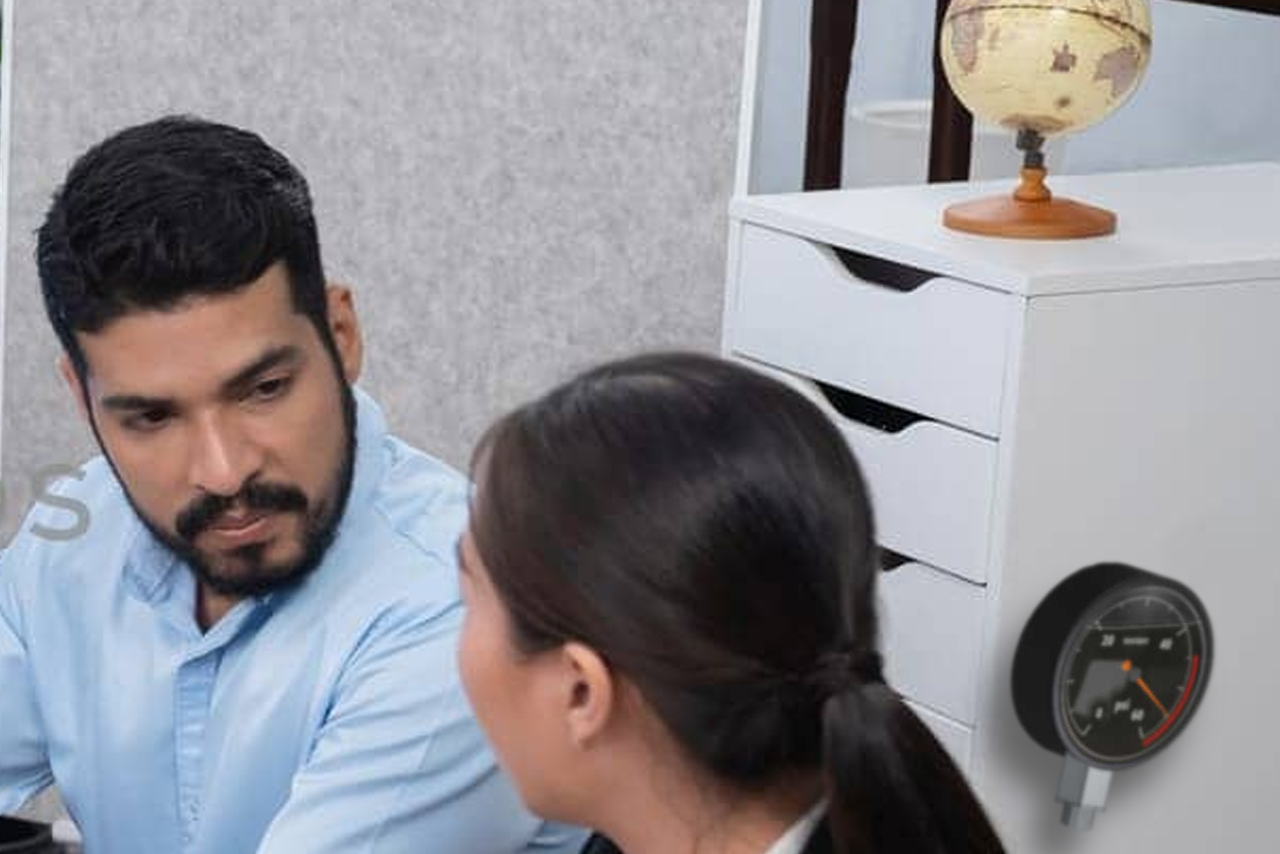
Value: psi 55
